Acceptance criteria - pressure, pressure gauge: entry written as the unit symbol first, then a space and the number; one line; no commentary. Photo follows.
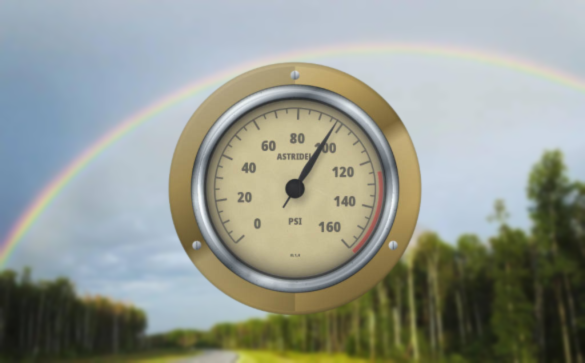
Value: psi 97.5
